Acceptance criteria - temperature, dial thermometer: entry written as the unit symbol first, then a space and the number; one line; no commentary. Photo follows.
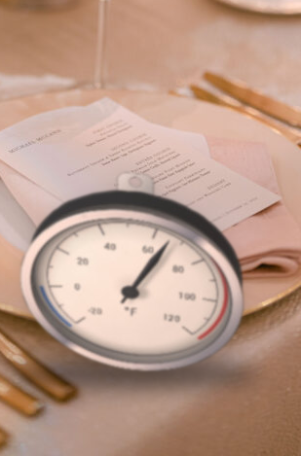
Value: °F 65
